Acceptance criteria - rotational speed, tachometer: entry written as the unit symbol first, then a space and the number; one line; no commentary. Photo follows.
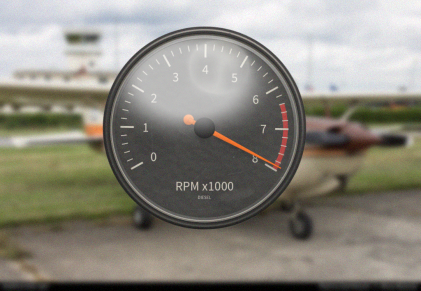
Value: rpm 7900
